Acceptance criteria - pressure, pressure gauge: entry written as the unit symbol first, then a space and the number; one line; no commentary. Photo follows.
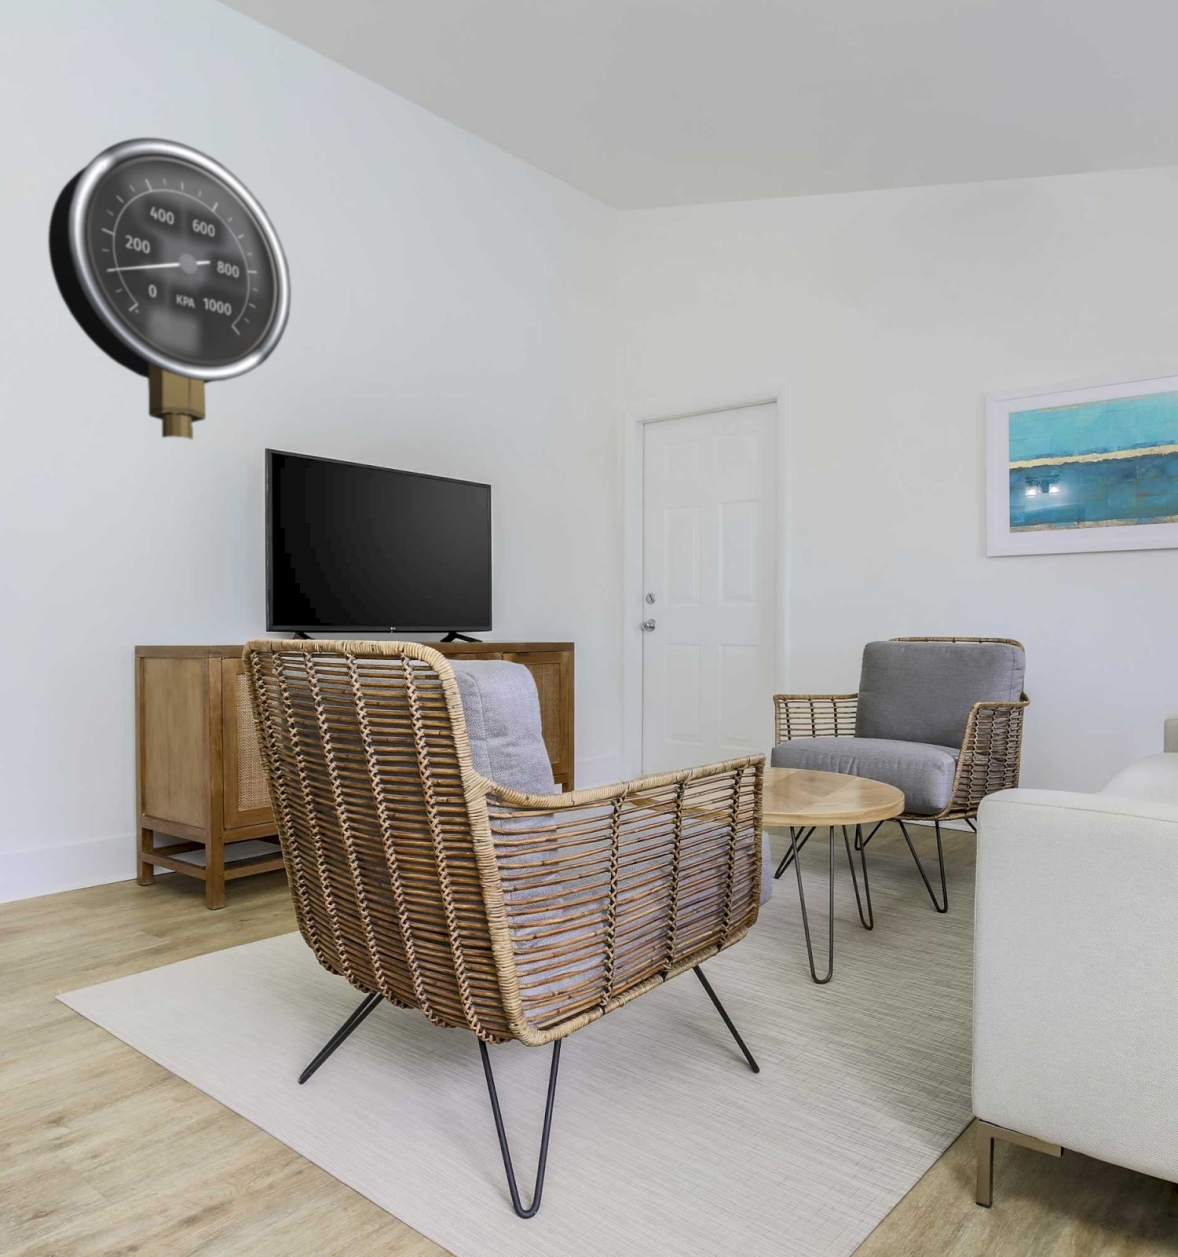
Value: kPa 100
